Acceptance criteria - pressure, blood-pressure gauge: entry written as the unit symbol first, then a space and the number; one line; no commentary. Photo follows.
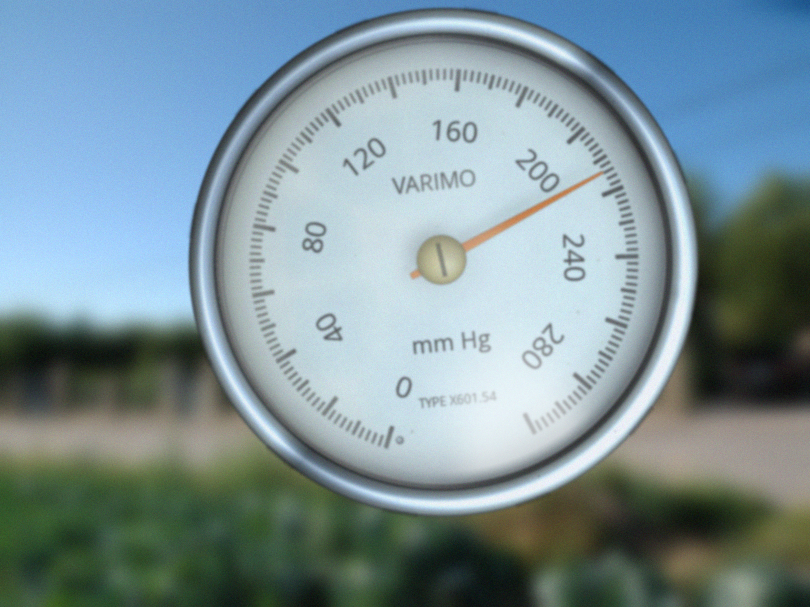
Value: mmHg 214
